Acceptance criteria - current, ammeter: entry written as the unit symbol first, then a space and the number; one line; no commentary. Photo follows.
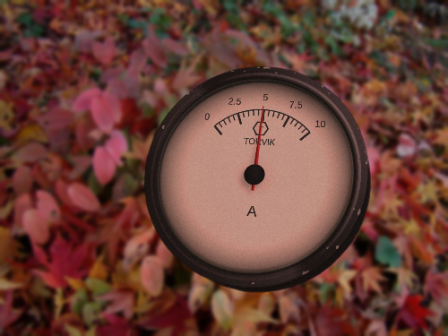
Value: A 5
